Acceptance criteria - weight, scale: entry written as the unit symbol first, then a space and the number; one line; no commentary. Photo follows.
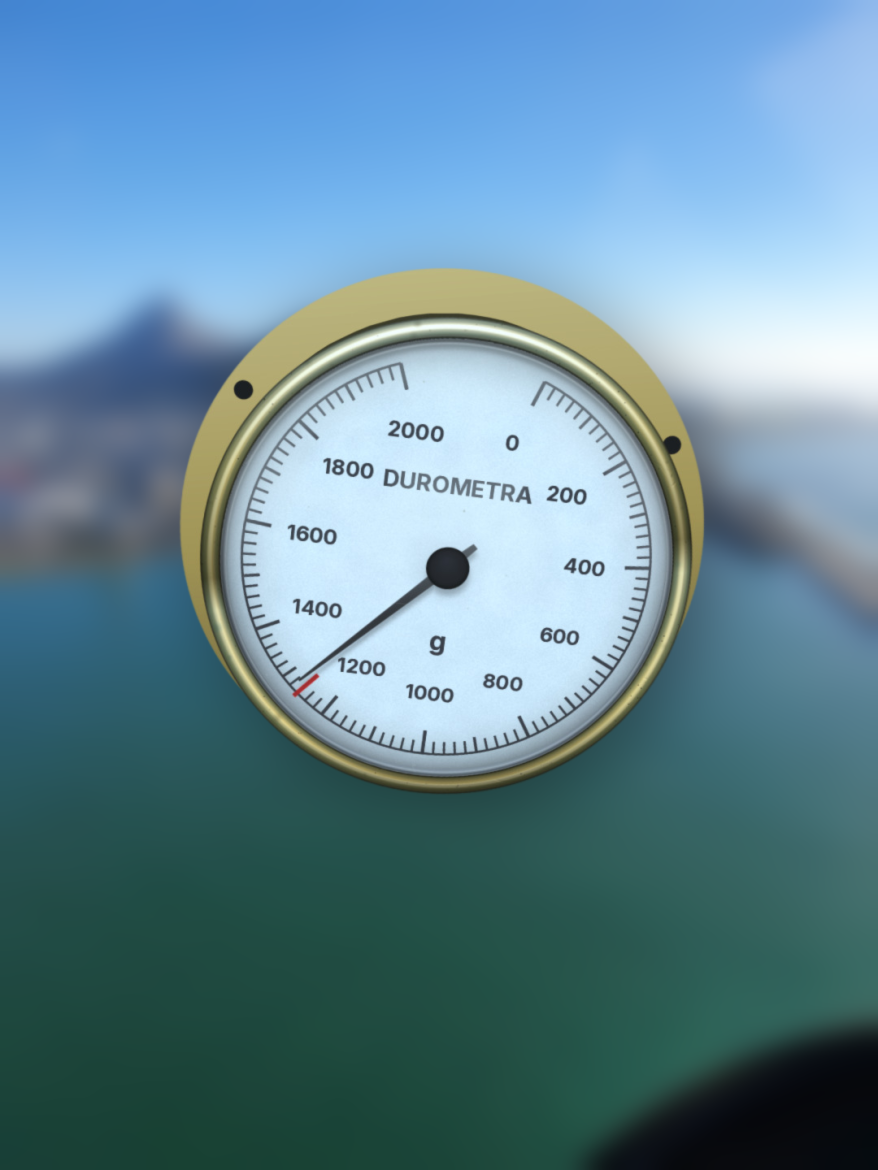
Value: g 1280
